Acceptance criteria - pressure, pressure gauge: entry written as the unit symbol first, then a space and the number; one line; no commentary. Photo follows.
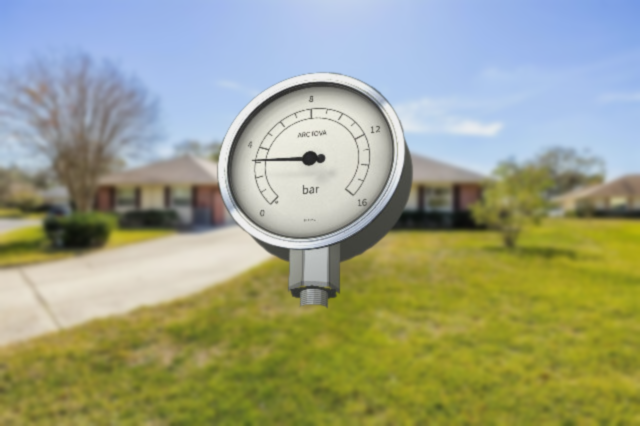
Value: bar 3
